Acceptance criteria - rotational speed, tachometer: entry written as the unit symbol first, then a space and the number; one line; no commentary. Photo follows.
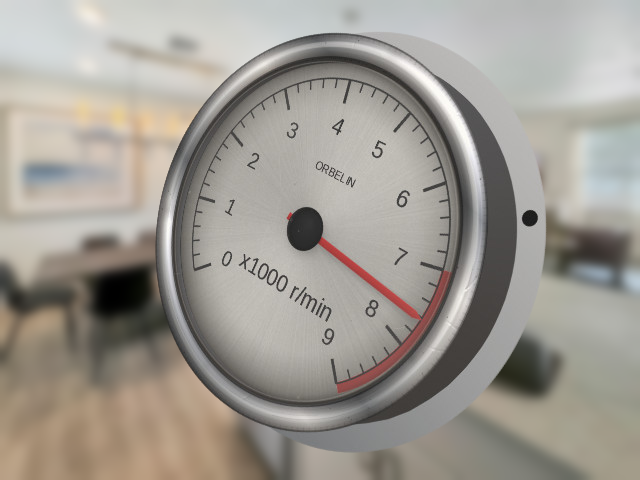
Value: rpm 7600
